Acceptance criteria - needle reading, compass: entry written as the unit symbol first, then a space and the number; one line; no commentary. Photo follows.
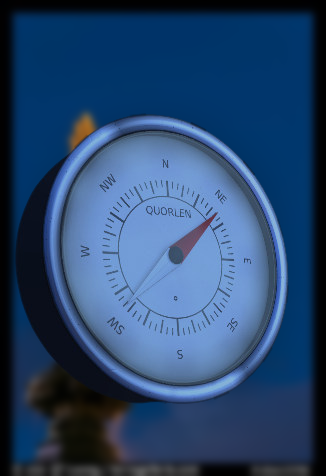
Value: ° 50
